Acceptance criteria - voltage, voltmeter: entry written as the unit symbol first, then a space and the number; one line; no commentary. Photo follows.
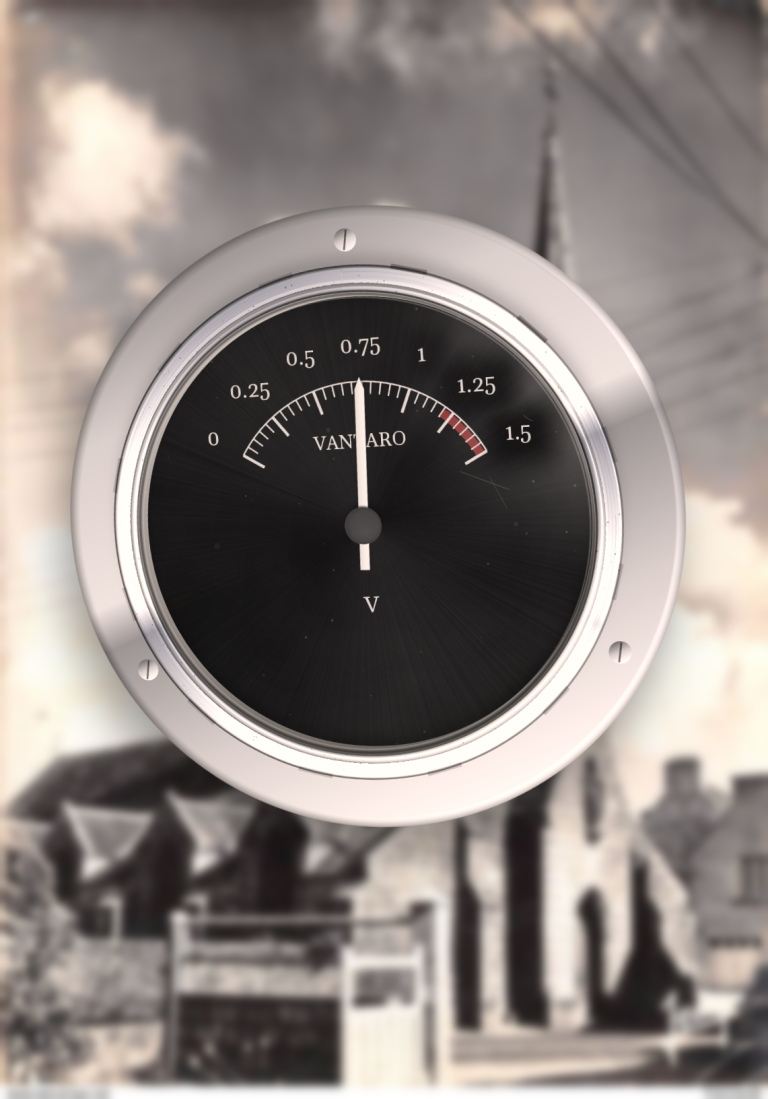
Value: V 0.75
